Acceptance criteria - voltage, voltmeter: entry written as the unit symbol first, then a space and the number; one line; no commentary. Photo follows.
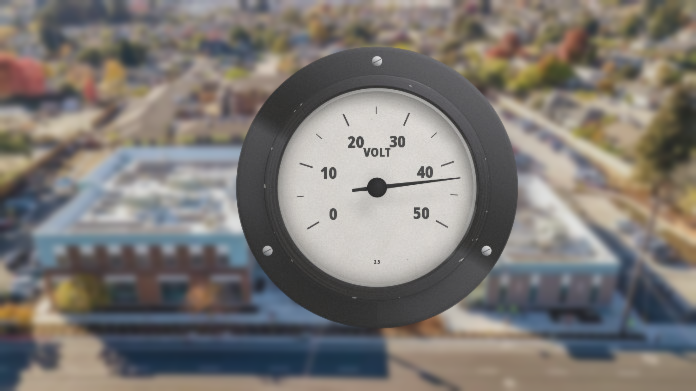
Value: V 42.5
